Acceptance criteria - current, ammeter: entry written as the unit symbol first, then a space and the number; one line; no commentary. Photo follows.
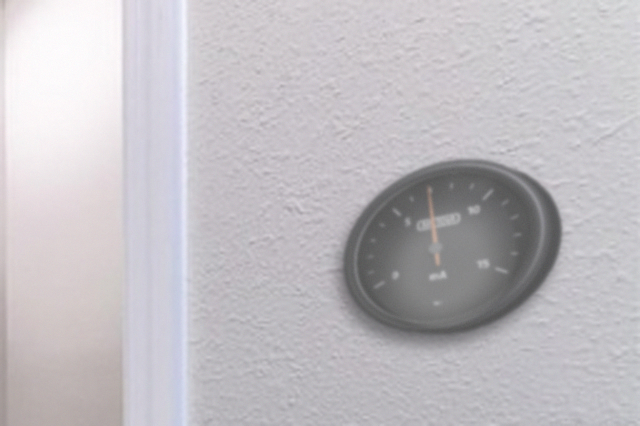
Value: mA 7
